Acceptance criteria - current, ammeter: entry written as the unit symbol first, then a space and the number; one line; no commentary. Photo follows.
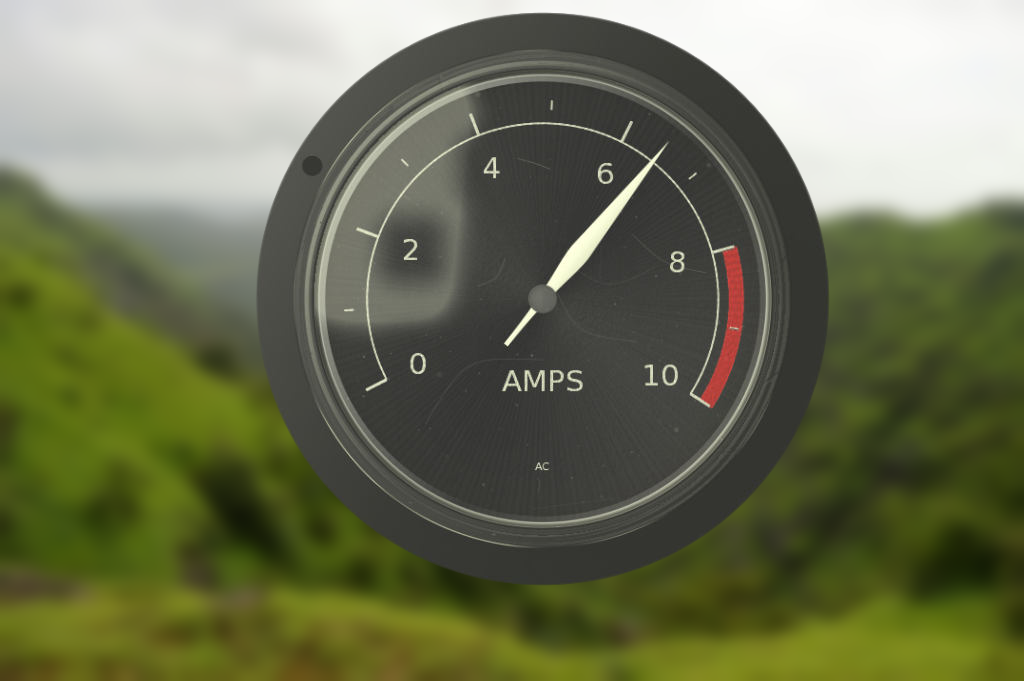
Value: A 6.5
